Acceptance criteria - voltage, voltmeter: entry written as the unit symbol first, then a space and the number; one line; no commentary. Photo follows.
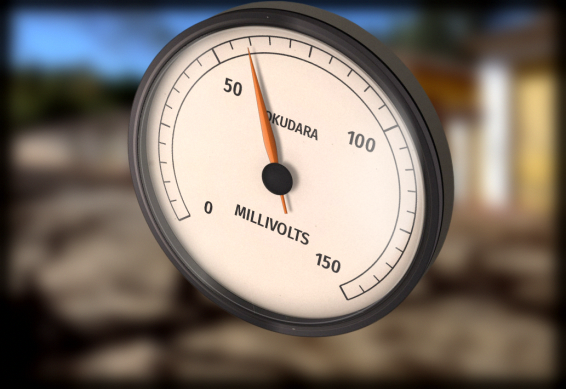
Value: mV 60
